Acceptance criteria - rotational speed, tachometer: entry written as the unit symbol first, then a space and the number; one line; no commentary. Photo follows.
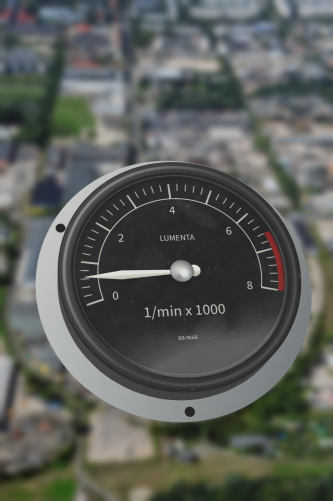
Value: rpm 600
